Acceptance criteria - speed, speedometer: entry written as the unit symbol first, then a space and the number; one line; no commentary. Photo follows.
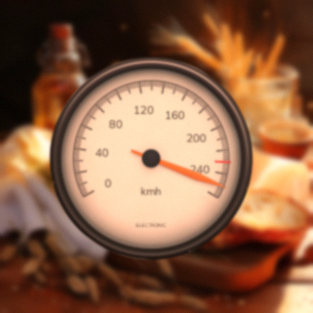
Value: km/h 250
